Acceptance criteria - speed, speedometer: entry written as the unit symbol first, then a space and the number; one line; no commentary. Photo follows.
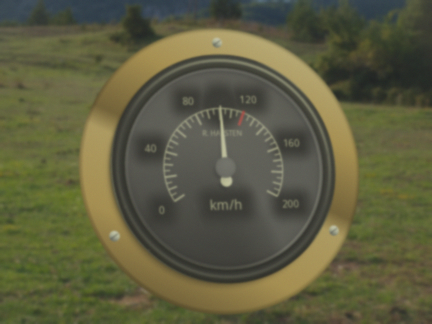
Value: km/h 100
